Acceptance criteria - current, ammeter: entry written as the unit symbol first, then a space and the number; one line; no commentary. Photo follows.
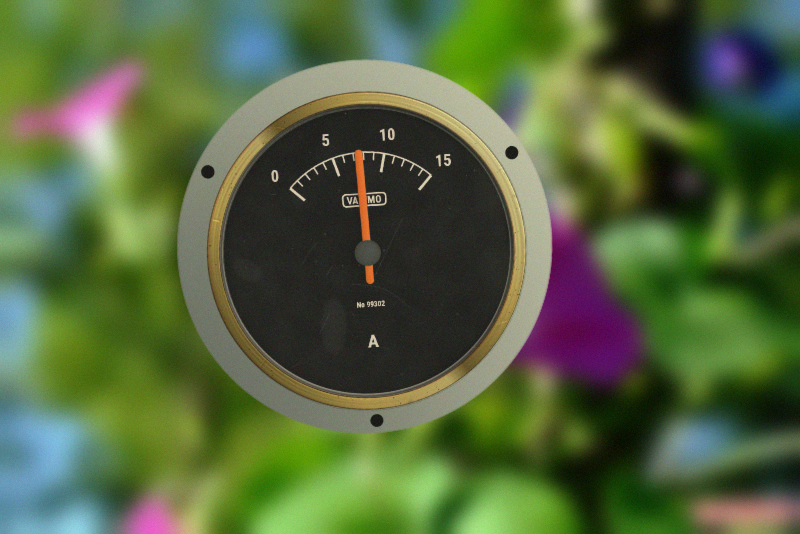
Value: A 7.5
